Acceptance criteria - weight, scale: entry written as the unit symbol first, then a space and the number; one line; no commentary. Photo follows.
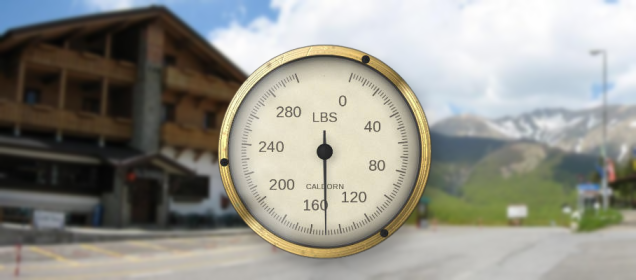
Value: lb 150
